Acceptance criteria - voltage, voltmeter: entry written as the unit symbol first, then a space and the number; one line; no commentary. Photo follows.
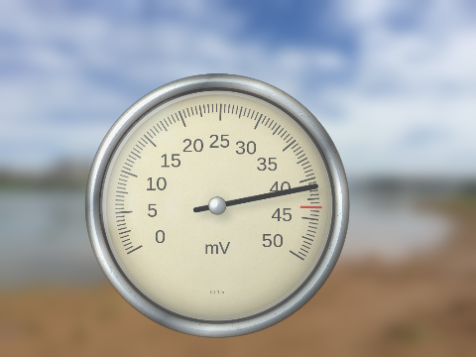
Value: mV 41
